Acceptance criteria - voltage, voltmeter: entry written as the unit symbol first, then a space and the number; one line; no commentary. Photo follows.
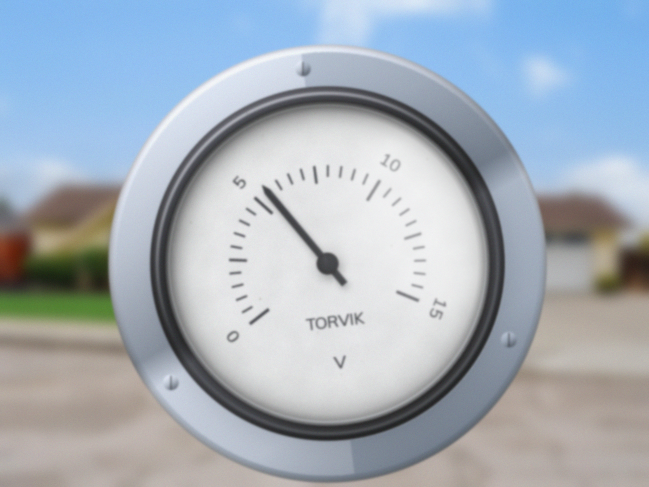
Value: V 5.5
